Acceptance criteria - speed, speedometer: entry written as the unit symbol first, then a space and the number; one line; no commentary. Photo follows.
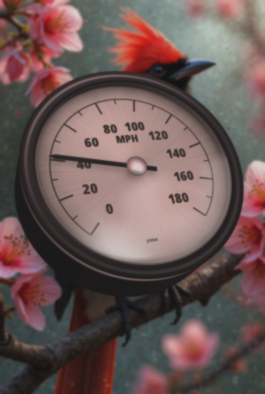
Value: mph 40
